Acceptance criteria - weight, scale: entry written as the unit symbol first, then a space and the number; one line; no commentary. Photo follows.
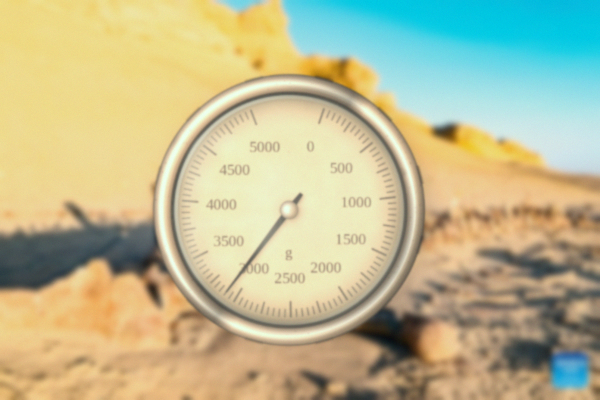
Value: g 3100
